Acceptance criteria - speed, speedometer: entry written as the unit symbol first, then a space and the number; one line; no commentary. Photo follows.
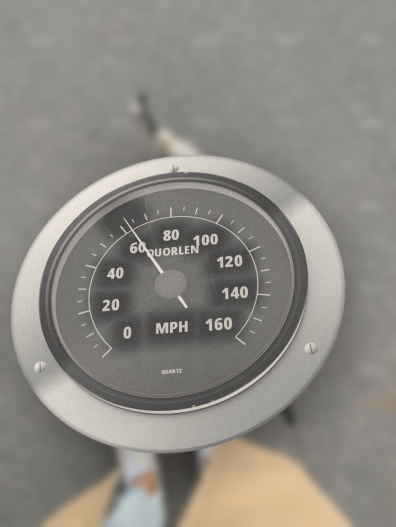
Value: mph 62.5
